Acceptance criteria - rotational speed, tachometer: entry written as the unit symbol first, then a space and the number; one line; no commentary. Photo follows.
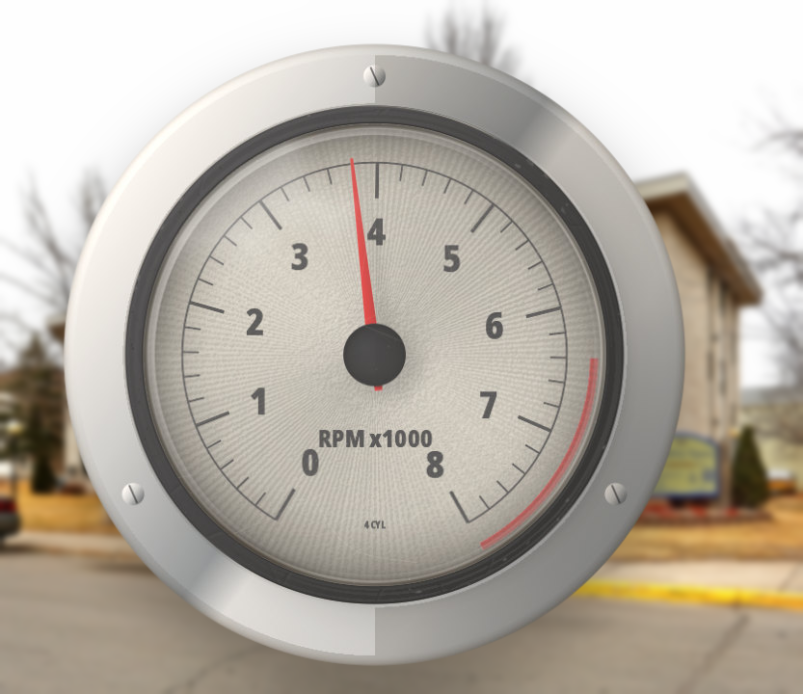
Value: rpm 3800
